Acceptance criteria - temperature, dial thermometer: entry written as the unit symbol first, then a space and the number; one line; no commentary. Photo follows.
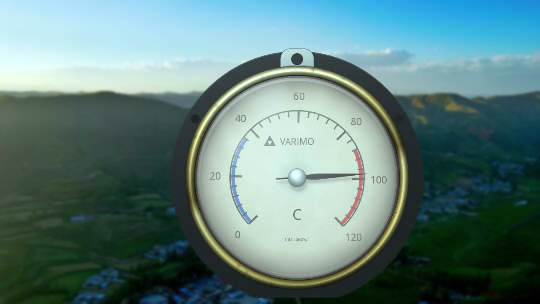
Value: °C 98
